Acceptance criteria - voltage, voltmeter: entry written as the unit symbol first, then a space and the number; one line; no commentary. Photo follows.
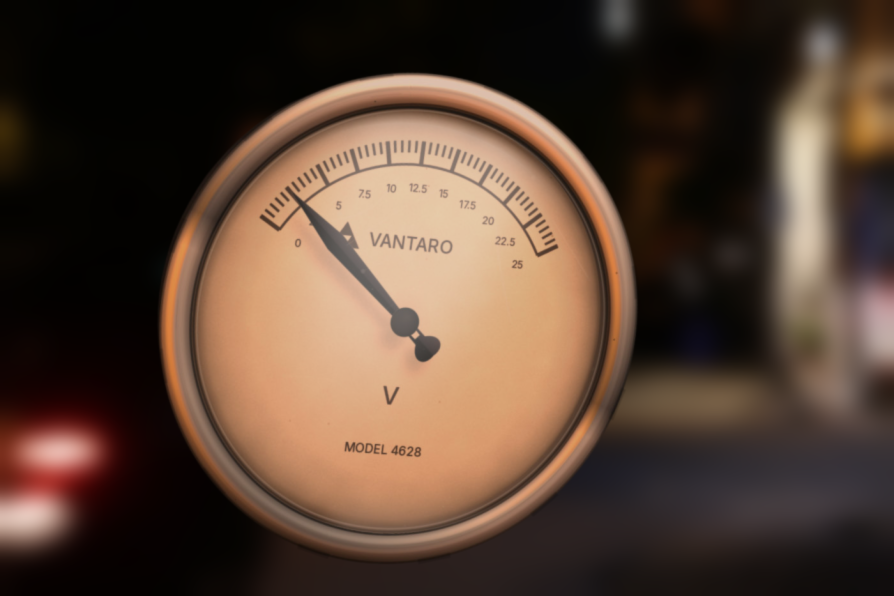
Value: V 2.5
